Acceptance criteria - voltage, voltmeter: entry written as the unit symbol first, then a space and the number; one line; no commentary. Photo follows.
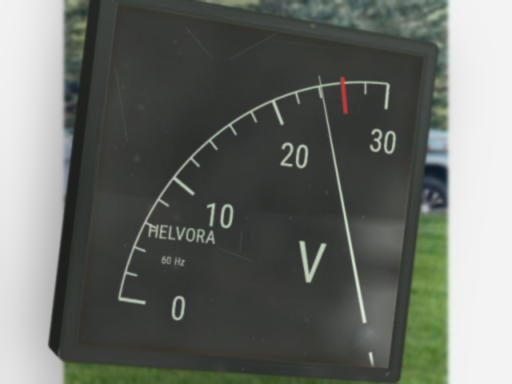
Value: V 24
